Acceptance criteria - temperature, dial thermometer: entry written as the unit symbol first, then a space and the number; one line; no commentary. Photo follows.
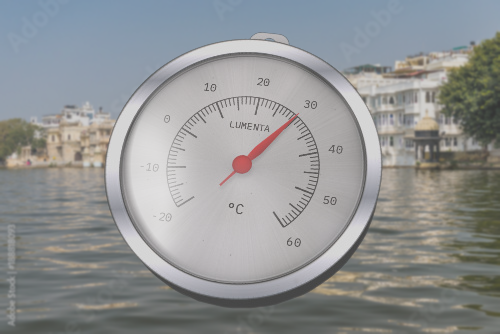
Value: °C 30
